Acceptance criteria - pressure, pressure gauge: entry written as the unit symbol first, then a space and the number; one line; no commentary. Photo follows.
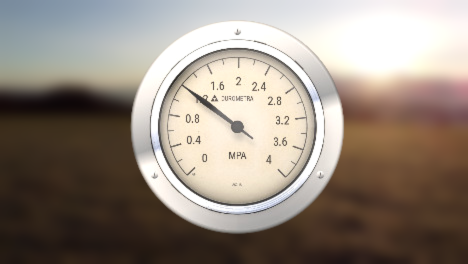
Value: MPa 1.2
